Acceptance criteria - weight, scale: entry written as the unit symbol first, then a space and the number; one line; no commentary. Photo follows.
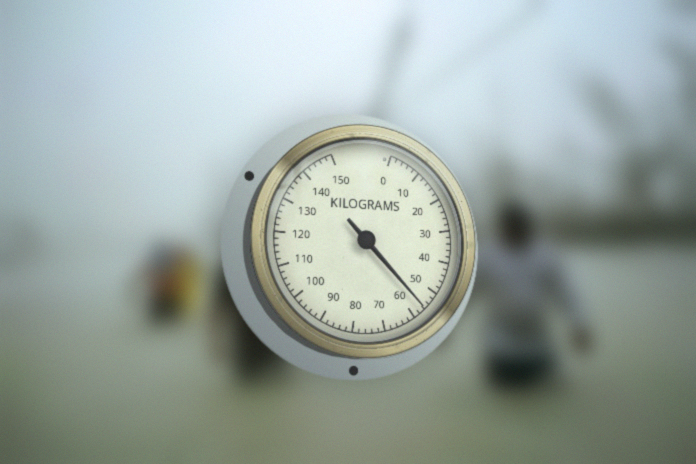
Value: kg 56
